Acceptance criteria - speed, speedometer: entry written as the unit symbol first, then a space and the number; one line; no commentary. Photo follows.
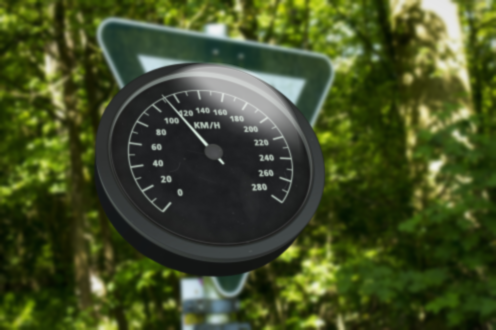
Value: km/h 110
